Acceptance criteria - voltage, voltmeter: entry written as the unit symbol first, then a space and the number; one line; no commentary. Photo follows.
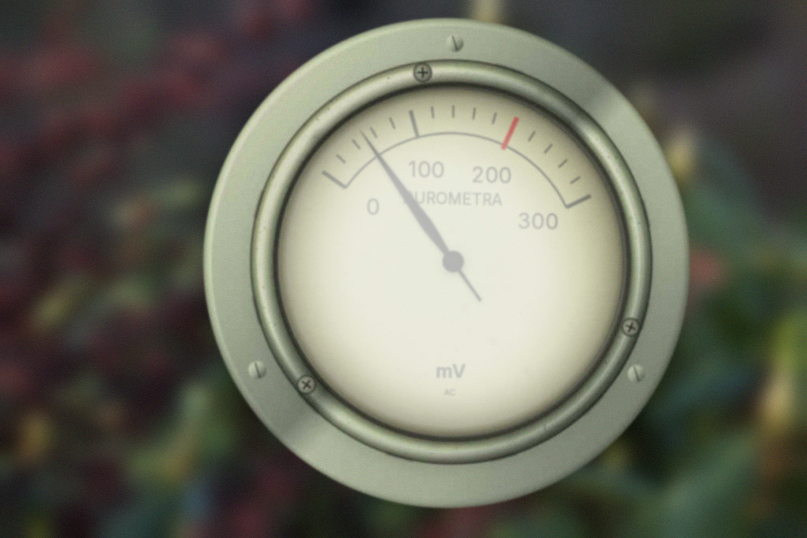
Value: mV 50
